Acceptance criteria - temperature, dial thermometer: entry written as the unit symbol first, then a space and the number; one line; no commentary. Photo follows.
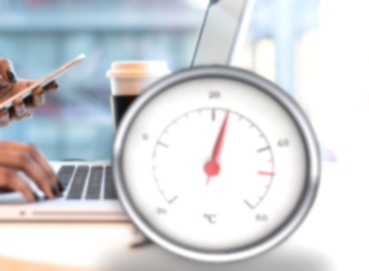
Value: °C 24
